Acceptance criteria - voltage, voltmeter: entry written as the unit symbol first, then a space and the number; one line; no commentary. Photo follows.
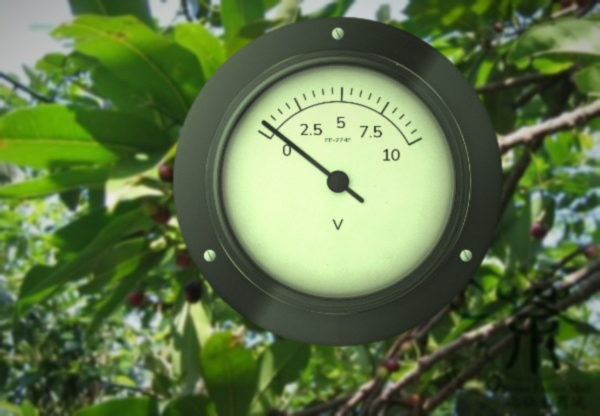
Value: V 0.5
